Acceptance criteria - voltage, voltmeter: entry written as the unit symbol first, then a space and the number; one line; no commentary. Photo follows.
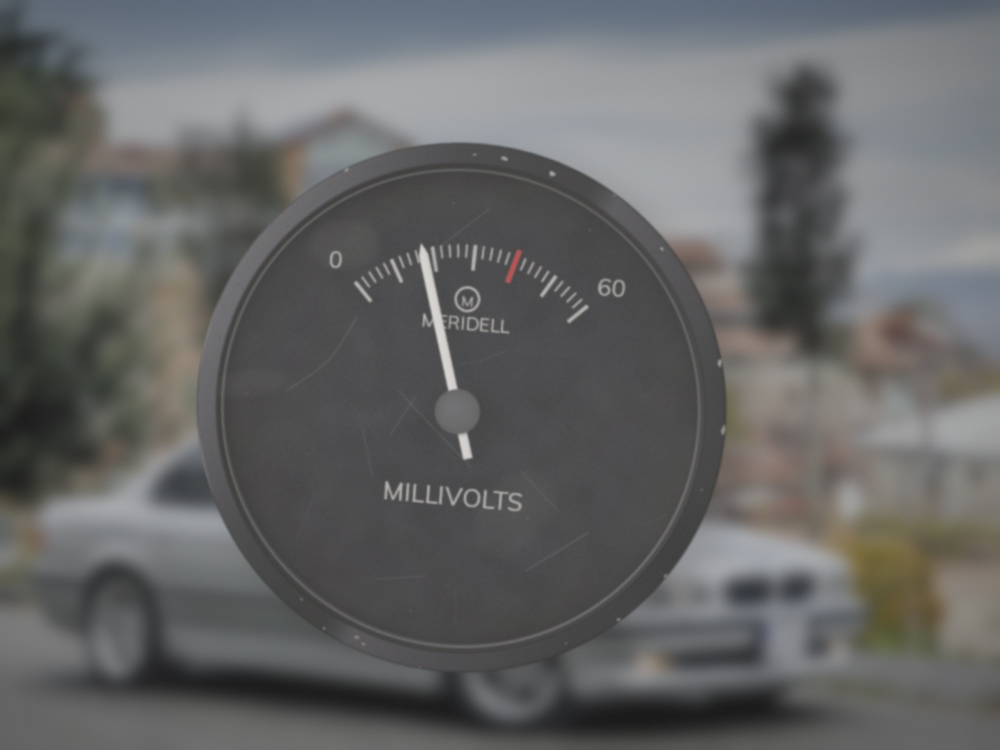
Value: mV 18
